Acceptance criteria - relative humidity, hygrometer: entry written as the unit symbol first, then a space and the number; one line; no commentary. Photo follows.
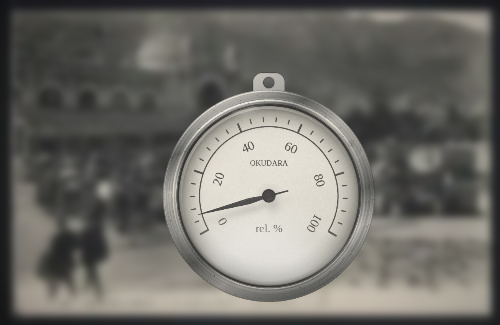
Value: % 6
